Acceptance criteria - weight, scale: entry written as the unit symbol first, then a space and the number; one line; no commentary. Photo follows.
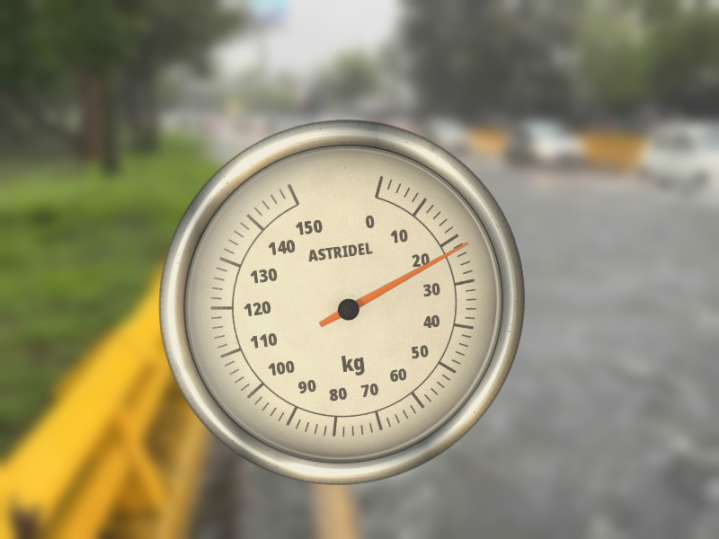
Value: kg 22
